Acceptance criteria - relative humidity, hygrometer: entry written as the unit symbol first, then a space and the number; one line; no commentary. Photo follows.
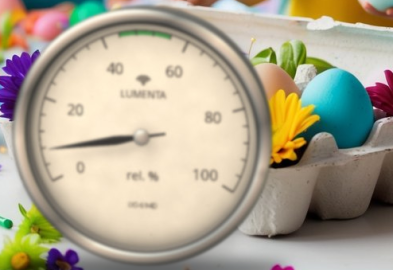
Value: % 8
